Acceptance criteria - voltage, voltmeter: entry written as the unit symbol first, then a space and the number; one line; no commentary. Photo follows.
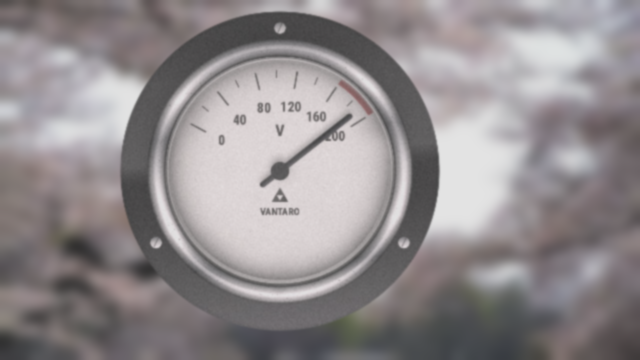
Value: V 190
